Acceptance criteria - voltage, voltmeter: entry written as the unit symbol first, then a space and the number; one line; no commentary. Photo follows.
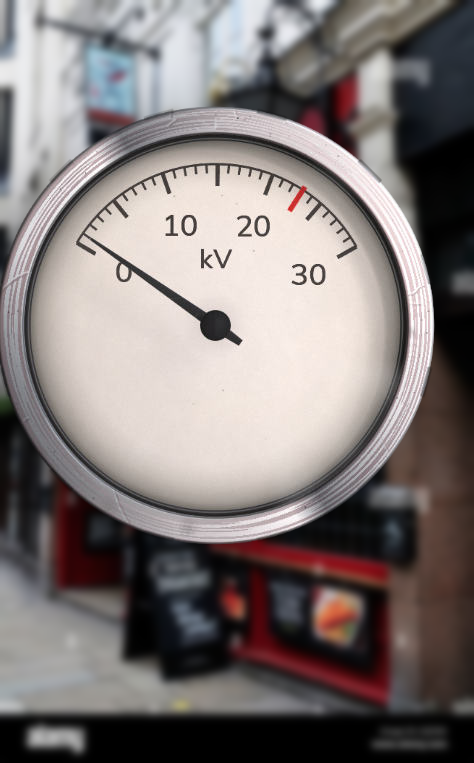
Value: kV 1
